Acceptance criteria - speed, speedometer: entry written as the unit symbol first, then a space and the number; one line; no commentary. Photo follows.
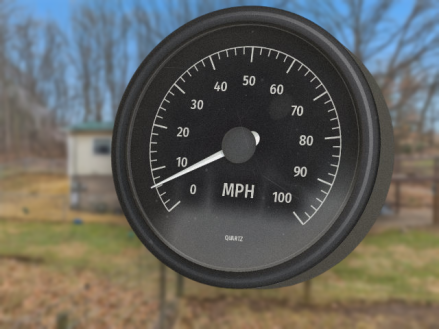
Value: mph 6
